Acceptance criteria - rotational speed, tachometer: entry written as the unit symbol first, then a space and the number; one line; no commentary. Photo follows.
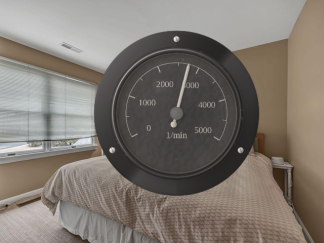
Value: rpm 2750
